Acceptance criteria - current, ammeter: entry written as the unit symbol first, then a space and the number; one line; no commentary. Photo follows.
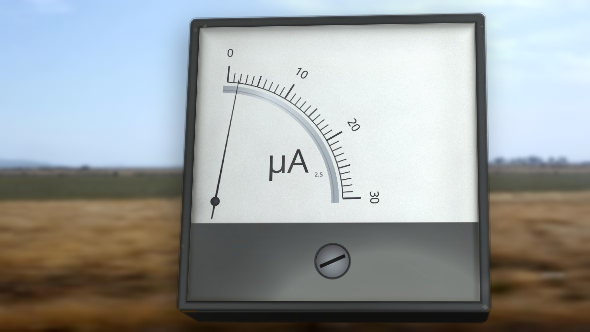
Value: µA 2
